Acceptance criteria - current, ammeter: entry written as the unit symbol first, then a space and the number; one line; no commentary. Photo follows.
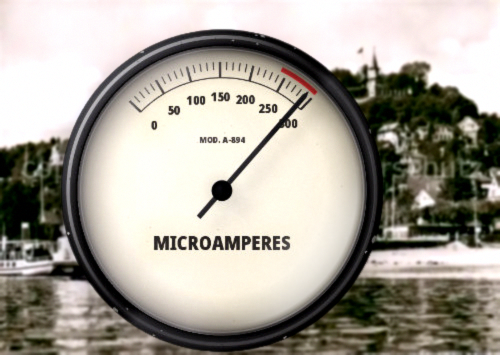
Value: µA 290
